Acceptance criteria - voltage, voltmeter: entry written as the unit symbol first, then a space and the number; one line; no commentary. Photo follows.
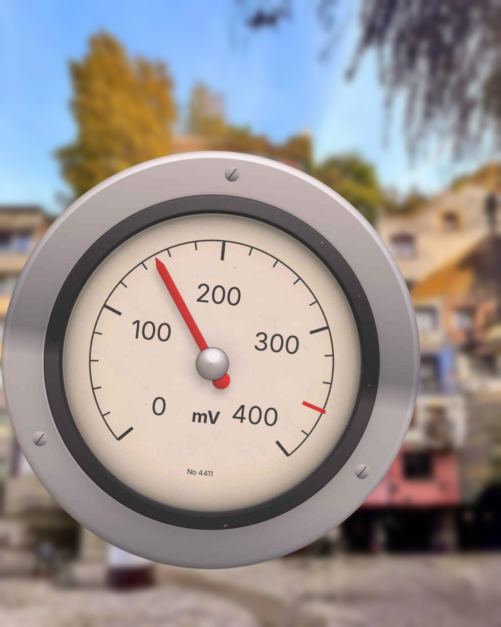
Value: mV 150
